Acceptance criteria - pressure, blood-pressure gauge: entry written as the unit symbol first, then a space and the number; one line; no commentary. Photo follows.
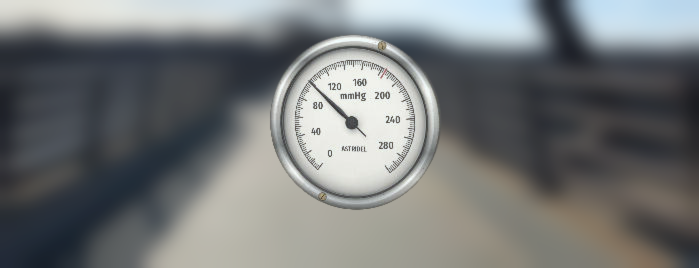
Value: mmHg 100
